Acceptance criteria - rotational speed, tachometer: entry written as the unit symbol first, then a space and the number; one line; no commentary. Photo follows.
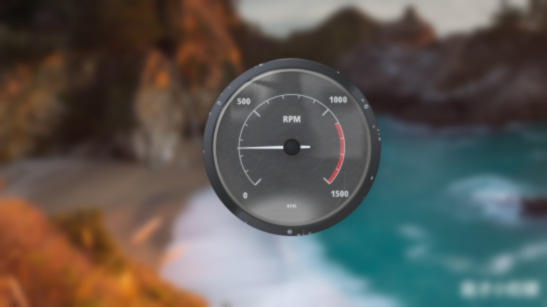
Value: rpm 250
